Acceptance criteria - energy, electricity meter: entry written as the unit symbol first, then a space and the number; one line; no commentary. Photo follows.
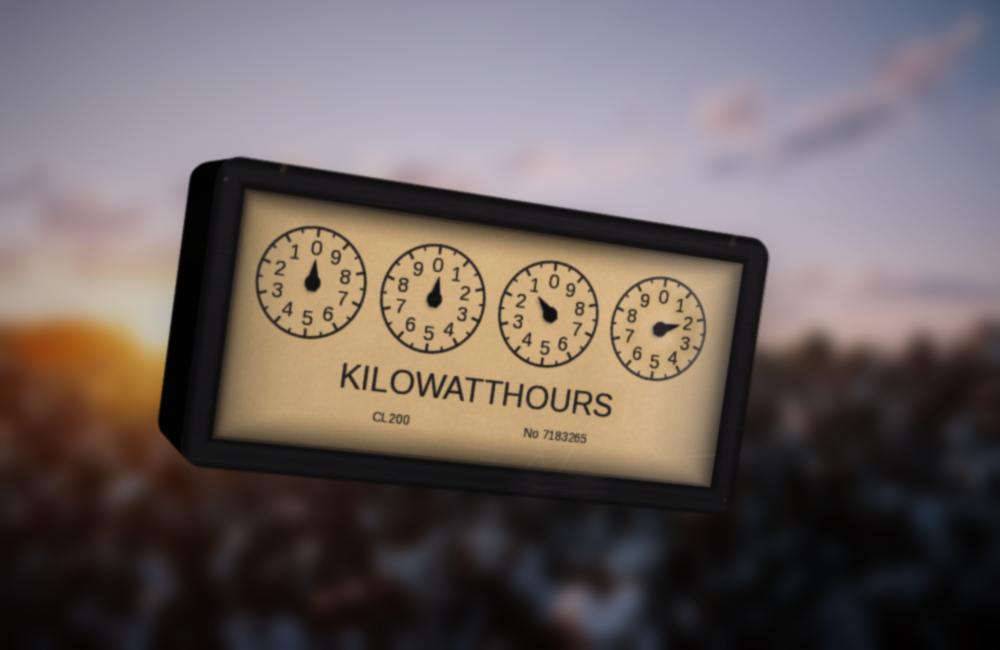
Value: kWh 12
